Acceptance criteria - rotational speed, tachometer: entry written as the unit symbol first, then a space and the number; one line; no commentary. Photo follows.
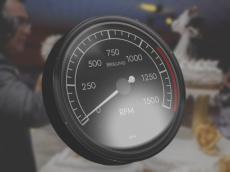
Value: rpm 25
